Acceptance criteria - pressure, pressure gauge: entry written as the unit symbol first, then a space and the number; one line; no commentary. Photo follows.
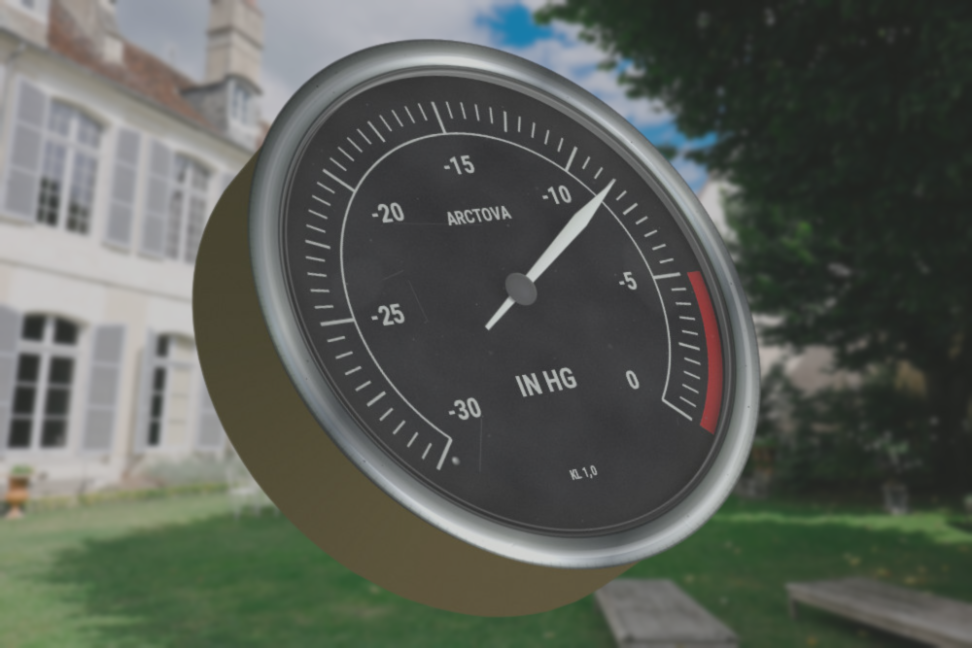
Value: inHg -8.5
